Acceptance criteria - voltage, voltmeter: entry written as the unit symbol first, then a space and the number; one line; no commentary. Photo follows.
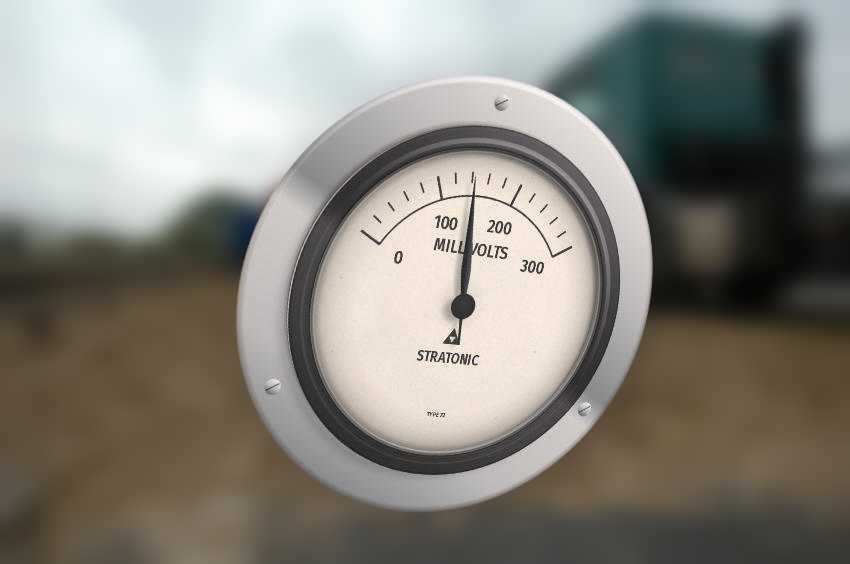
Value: mV 140
